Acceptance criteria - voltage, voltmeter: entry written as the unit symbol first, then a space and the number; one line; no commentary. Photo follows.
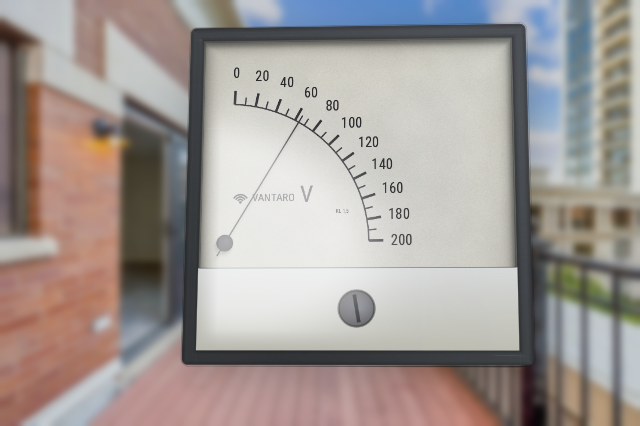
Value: V 65
